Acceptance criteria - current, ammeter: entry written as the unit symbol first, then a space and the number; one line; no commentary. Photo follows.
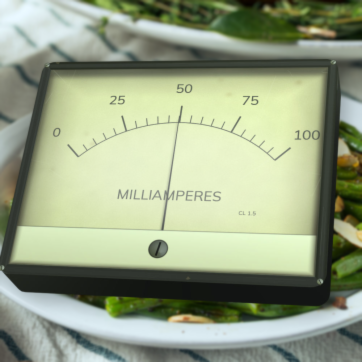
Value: mA 50
